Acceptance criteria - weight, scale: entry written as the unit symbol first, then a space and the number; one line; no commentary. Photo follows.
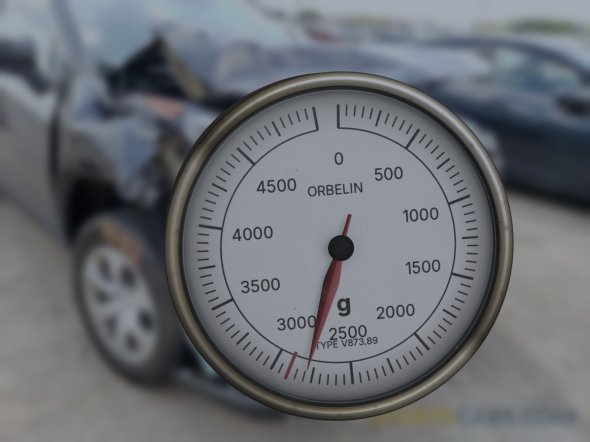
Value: g 2800
